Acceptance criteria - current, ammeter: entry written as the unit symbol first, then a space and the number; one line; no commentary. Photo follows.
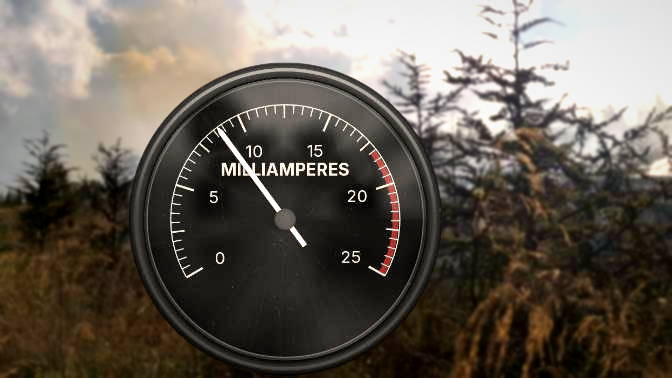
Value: mA 8.75
